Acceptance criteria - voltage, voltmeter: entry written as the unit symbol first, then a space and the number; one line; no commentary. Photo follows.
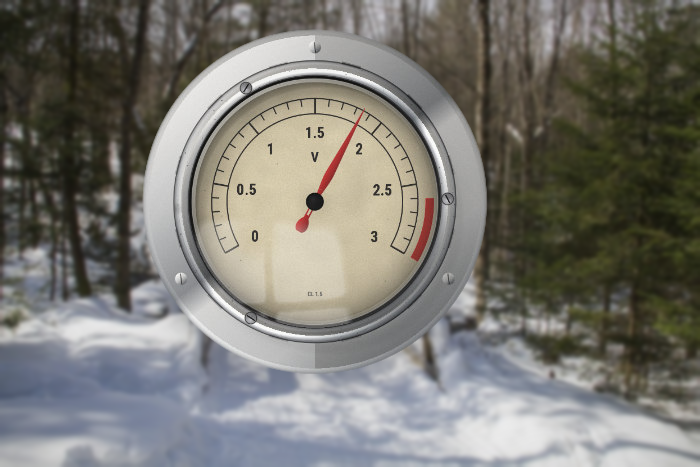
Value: V 1.85
